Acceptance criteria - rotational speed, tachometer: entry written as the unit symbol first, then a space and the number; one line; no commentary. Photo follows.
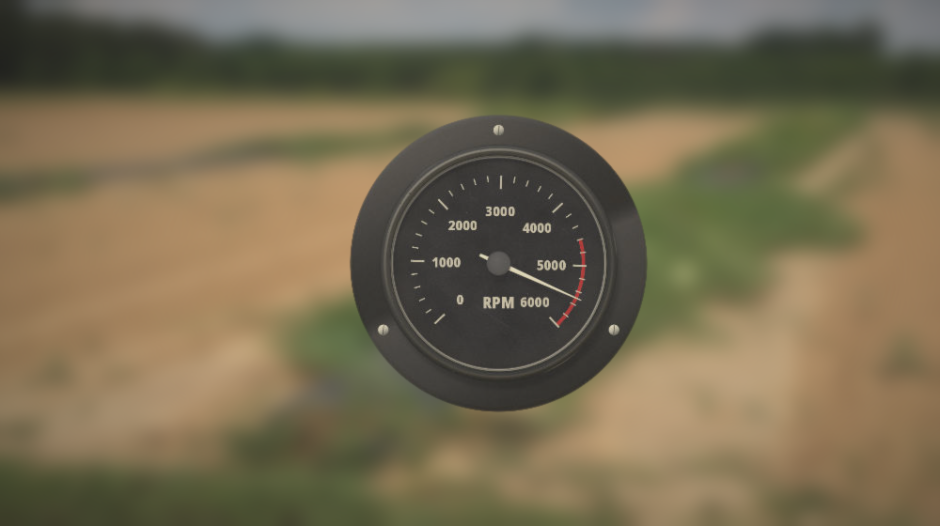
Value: rpm 5500
